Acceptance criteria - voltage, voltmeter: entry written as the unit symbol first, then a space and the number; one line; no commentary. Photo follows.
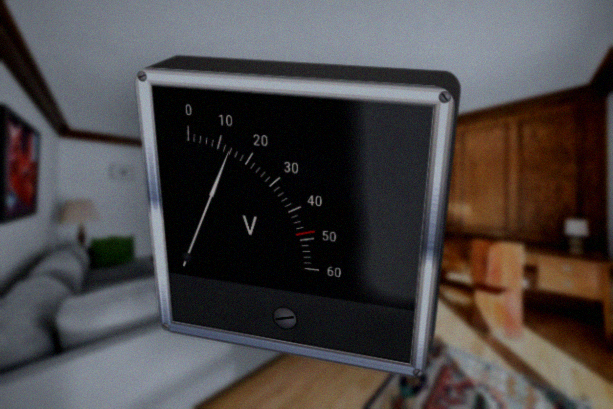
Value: V 14
